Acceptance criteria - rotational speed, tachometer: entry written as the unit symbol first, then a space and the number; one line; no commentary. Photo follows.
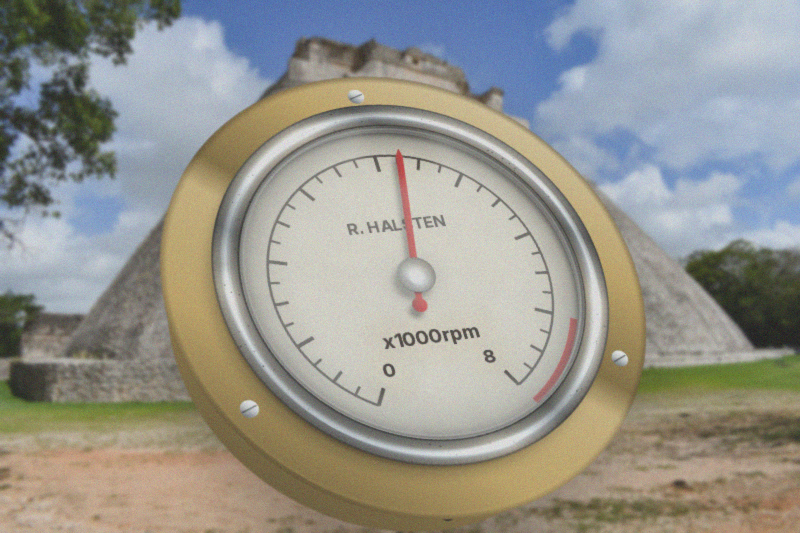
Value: rpm 4250
